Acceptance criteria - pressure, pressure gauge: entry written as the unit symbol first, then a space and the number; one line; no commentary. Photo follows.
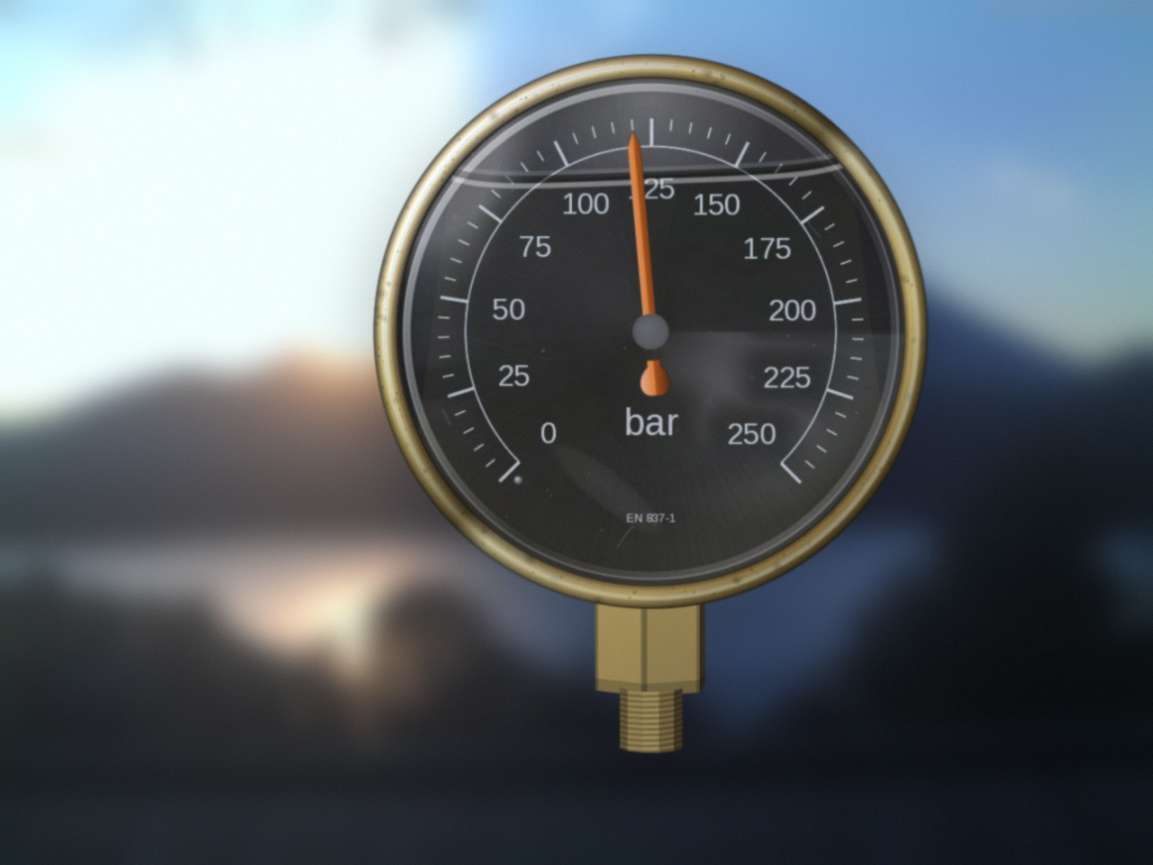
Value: bar 120
